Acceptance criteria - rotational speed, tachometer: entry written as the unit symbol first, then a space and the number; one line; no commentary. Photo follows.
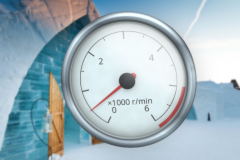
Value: rpm 500
